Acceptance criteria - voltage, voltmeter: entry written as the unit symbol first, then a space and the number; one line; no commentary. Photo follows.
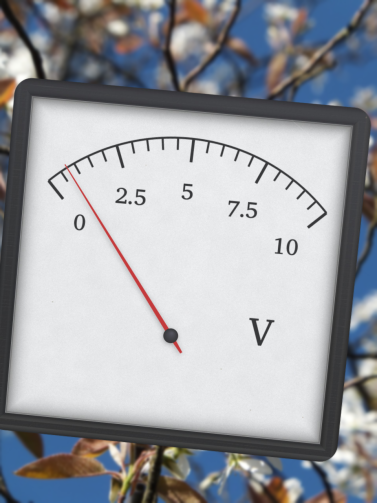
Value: V 0.75
